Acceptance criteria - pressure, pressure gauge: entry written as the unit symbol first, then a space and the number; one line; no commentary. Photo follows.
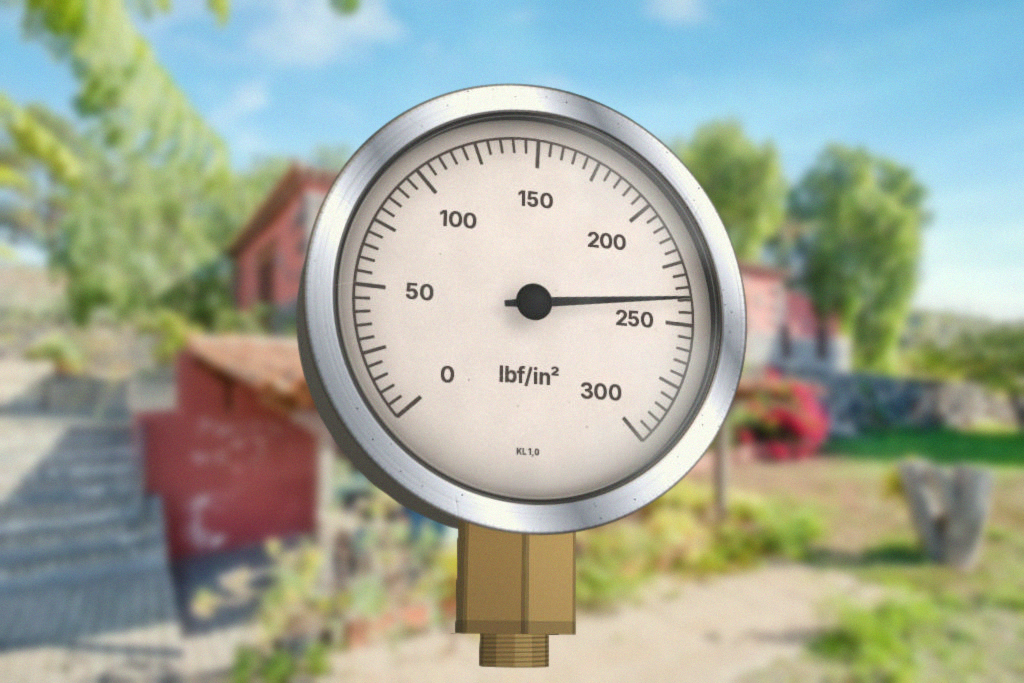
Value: psi 240
